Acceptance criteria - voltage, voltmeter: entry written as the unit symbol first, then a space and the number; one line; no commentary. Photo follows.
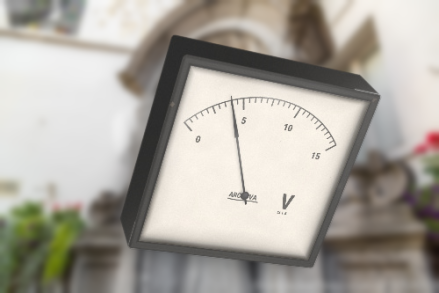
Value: V 4
